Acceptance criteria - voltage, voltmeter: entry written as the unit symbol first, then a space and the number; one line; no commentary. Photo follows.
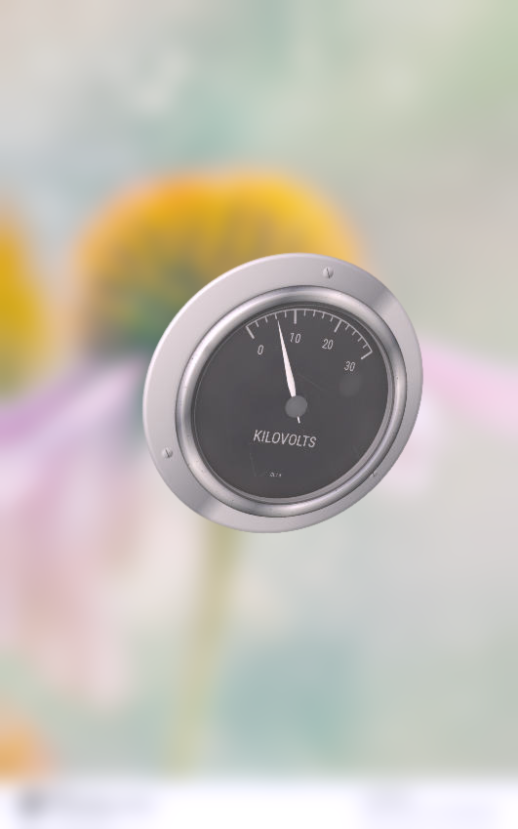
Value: kV 6
